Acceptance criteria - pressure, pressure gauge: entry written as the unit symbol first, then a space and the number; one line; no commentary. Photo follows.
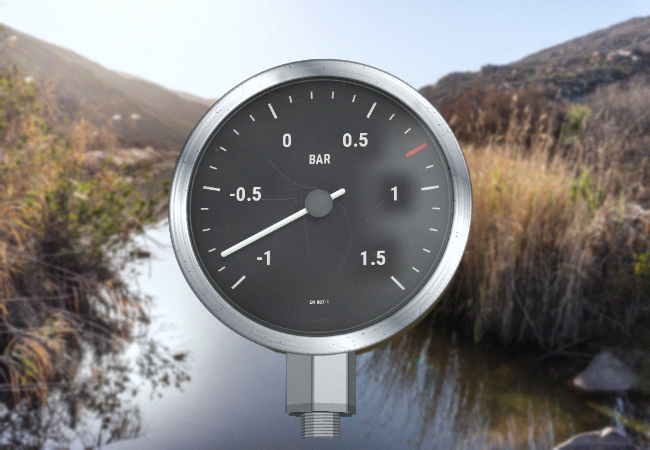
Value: bar -0.85
